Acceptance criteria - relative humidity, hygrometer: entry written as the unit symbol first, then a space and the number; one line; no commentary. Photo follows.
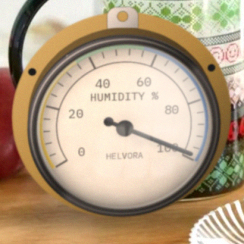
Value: % 98
